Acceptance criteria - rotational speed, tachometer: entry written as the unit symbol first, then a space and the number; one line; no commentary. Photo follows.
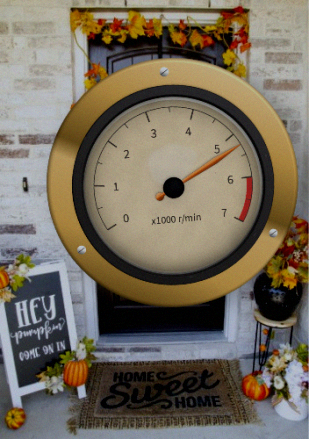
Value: rpm 5250
